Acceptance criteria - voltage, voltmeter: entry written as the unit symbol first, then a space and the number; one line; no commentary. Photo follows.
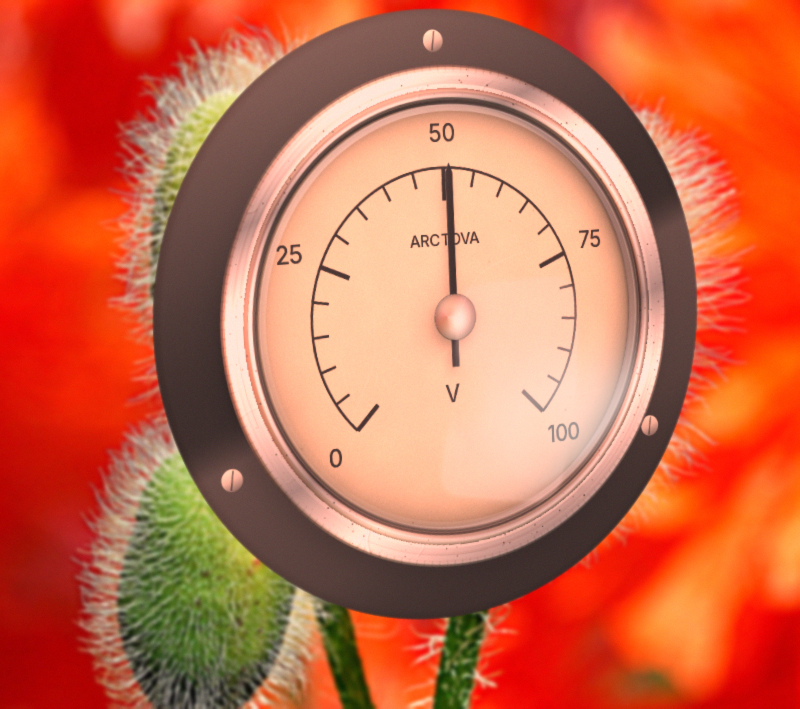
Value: V 50
